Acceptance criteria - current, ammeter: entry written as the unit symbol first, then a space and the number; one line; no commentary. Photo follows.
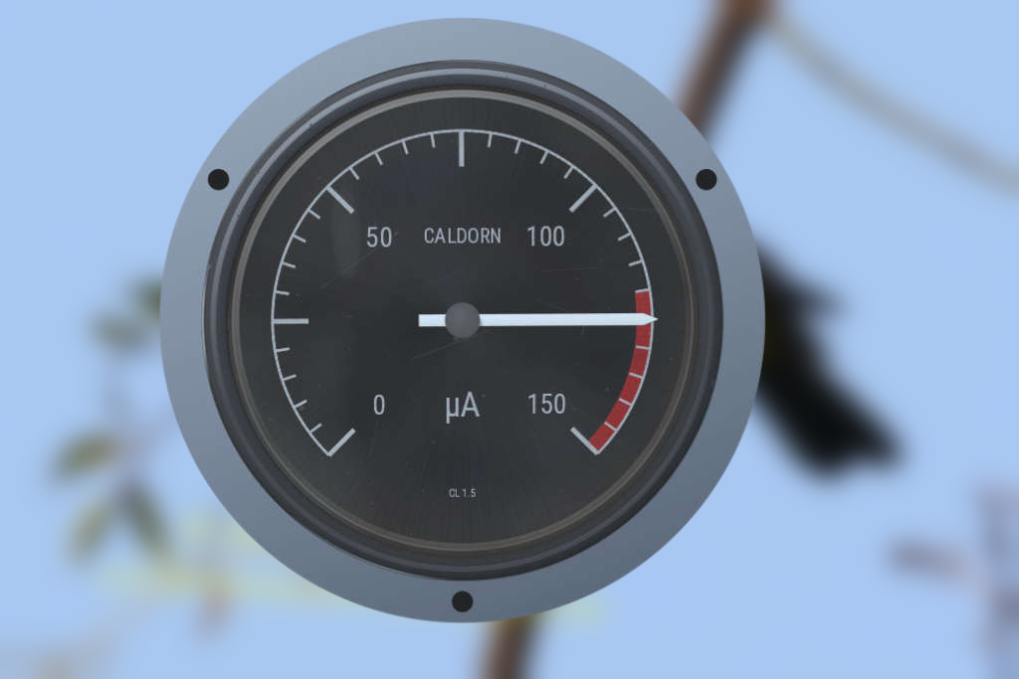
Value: µA 125
